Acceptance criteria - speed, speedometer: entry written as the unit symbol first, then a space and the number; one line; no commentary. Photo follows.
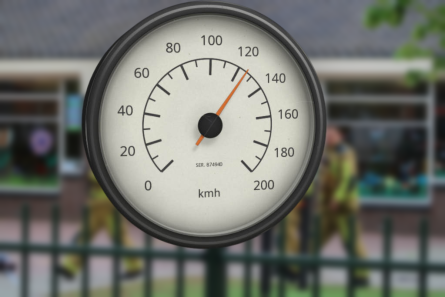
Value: km/h 125
